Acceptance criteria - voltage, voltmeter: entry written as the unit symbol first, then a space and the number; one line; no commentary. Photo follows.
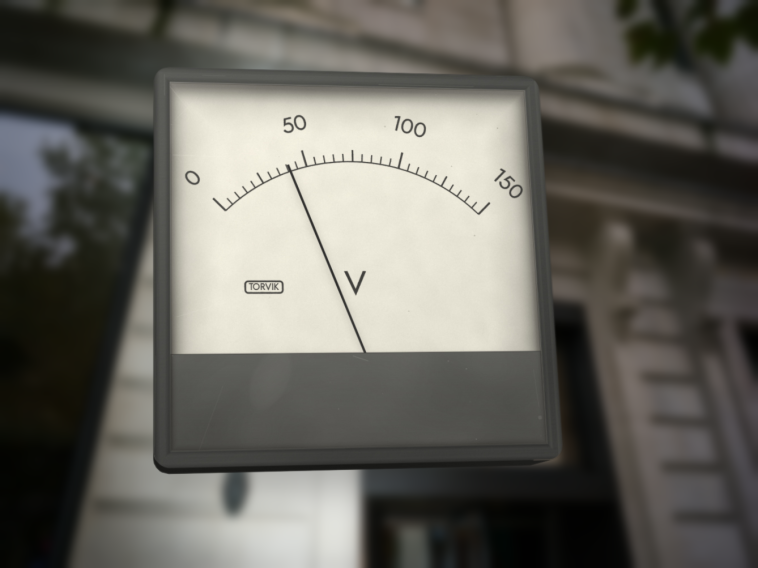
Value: V 40
